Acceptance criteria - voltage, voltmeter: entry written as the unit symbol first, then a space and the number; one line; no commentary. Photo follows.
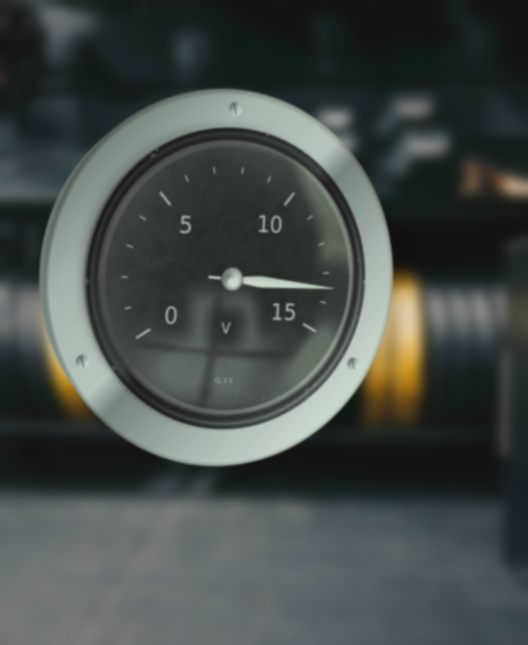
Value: V 13.5
